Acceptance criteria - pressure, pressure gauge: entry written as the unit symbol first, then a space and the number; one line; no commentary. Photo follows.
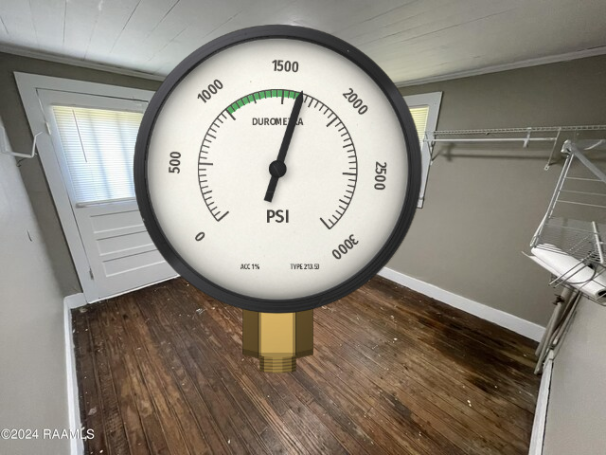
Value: psi 1650
